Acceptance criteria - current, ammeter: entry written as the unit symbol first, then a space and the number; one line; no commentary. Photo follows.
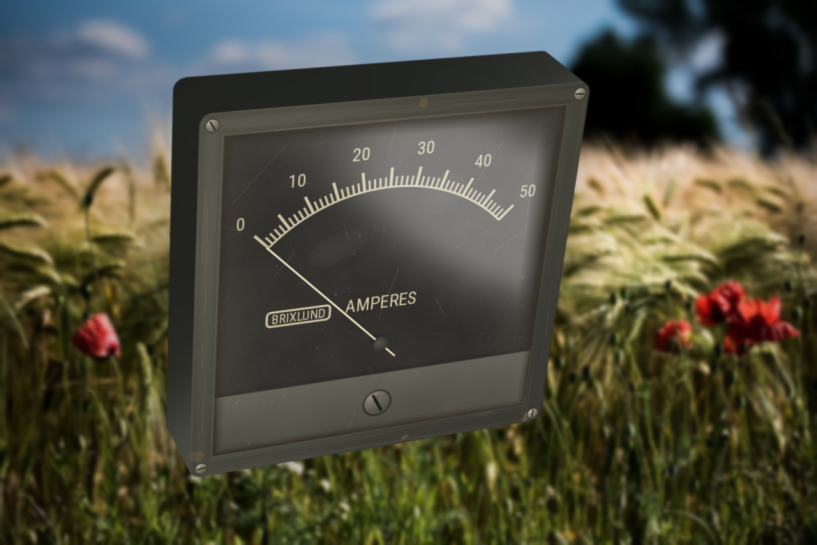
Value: A 0
